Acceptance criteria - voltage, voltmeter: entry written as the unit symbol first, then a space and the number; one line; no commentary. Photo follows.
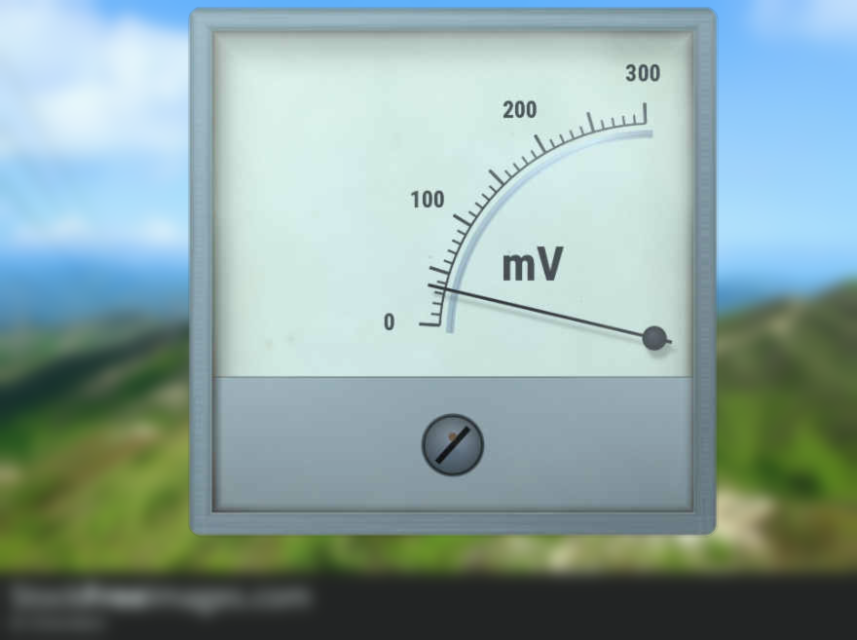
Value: mV 35
